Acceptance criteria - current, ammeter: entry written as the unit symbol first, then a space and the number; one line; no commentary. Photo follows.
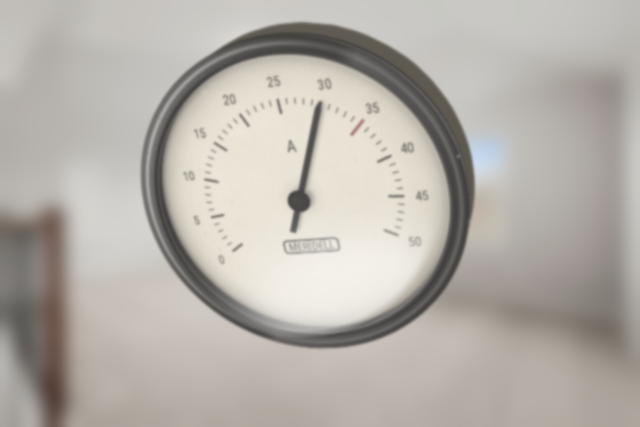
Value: A 30
